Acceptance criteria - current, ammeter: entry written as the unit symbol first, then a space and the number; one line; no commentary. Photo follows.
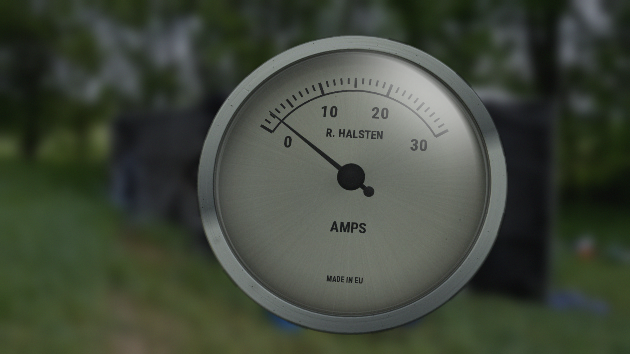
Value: A 2
